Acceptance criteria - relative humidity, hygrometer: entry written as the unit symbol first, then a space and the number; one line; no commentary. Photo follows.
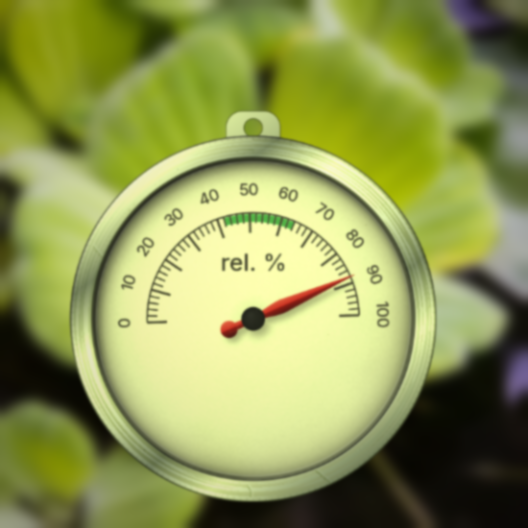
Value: % 88
